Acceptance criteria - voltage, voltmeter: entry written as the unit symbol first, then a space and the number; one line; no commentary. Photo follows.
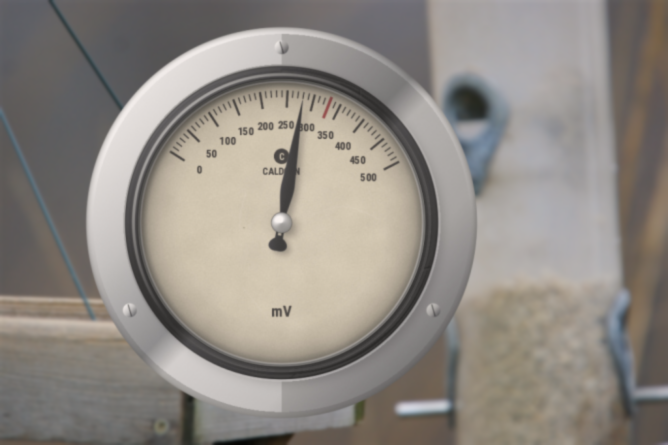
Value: mV 280
